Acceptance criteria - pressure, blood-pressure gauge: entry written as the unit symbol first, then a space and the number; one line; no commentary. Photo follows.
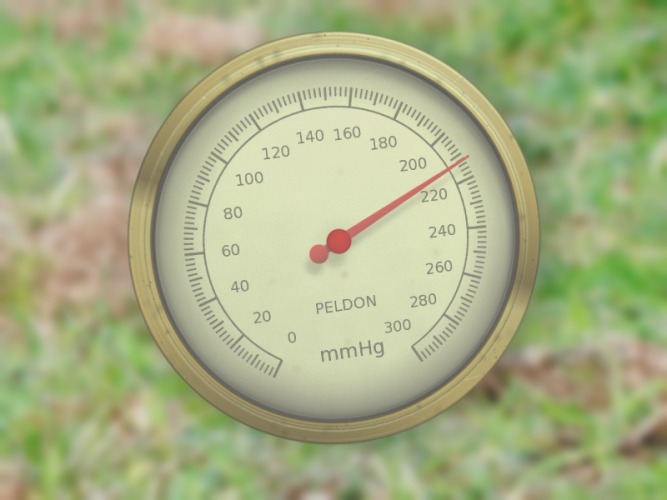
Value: mmHg 212
